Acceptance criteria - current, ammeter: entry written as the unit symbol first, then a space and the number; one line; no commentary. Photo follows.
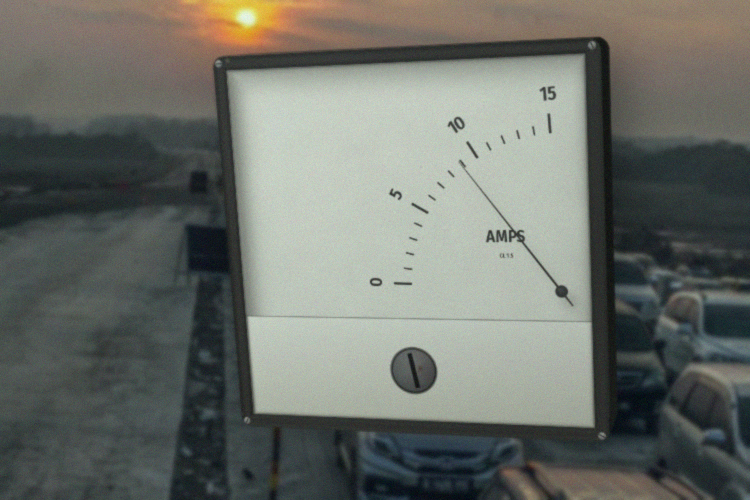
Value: A 9
